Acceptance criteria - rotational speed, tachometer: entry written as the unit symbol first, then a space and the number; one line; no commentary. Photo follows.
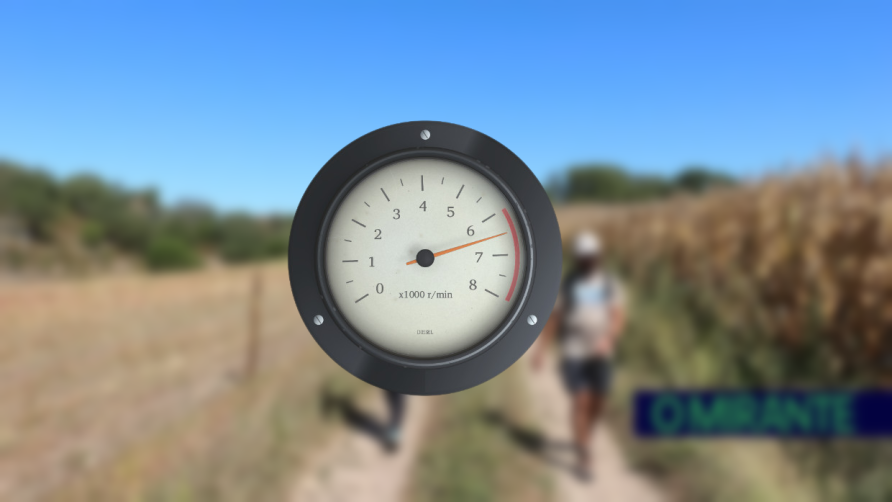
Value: rpm 6500
